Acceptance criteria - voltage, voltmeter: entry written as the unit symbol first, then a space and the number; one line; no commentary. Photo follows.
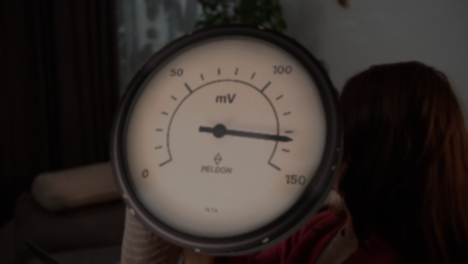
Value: mV 135
